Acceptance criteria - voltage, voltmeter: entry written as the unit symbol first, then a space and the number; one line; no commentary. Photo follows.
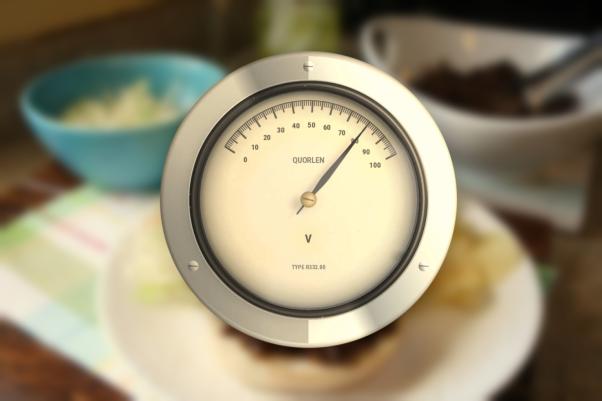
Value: V 80
